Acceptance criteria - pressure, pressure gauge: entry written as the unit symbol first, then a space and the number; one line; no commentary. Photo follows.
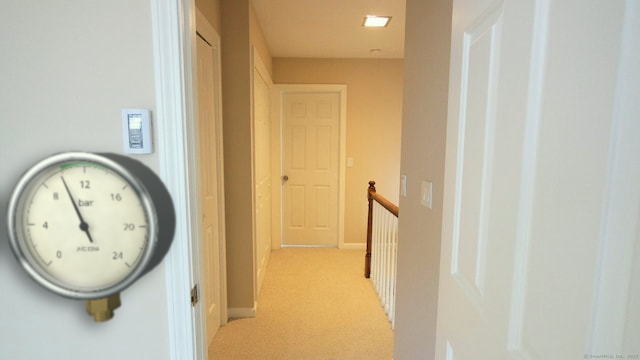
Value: bar 10
